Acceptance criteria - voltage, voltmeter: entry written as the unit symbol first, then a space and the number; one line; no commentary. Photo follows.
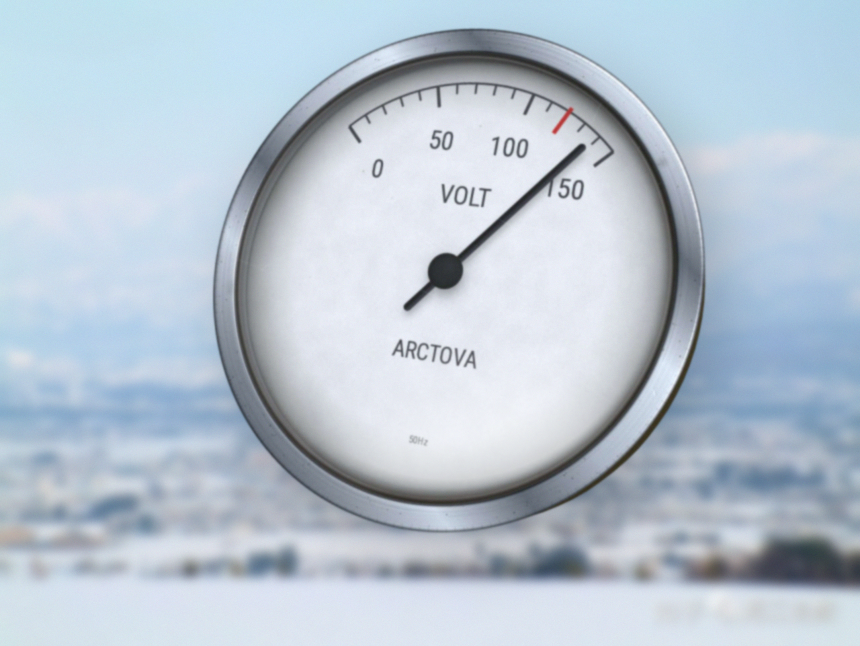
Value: V 140
